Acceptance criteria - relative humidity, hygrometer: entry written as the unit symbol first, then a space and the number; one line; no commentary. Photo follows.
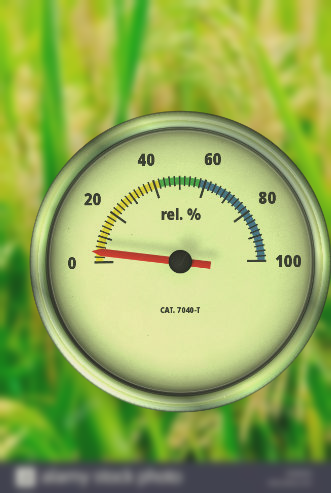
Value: % 4
